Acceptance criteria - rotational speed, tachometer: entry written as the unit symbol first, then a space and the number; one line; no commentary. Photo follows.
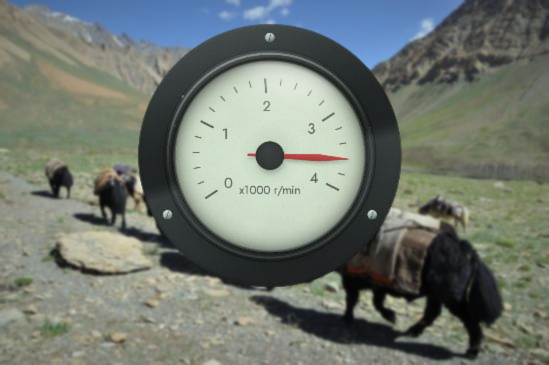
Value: rpm 3600
